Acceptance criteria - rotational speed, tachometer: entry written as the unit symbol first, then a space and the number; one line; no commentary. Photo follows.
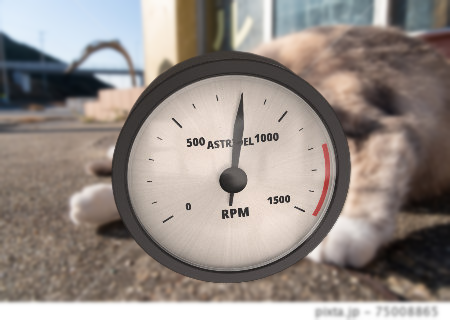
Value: rpm 800
